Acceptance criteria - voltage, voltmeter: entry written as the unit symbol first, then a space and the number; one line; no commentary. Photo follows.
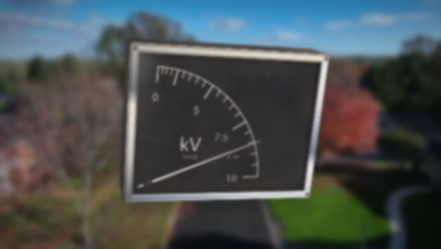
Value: kV 8.5
